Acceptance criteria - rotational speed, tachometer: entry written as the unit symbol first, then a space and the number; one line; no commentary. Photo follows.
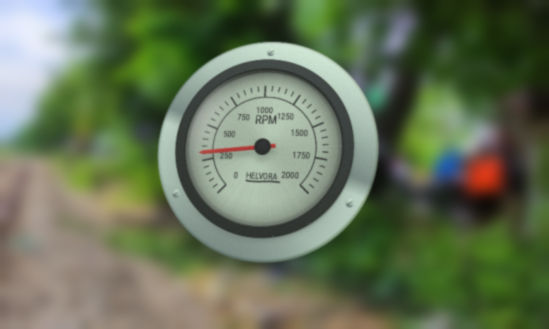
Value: rpm 300
